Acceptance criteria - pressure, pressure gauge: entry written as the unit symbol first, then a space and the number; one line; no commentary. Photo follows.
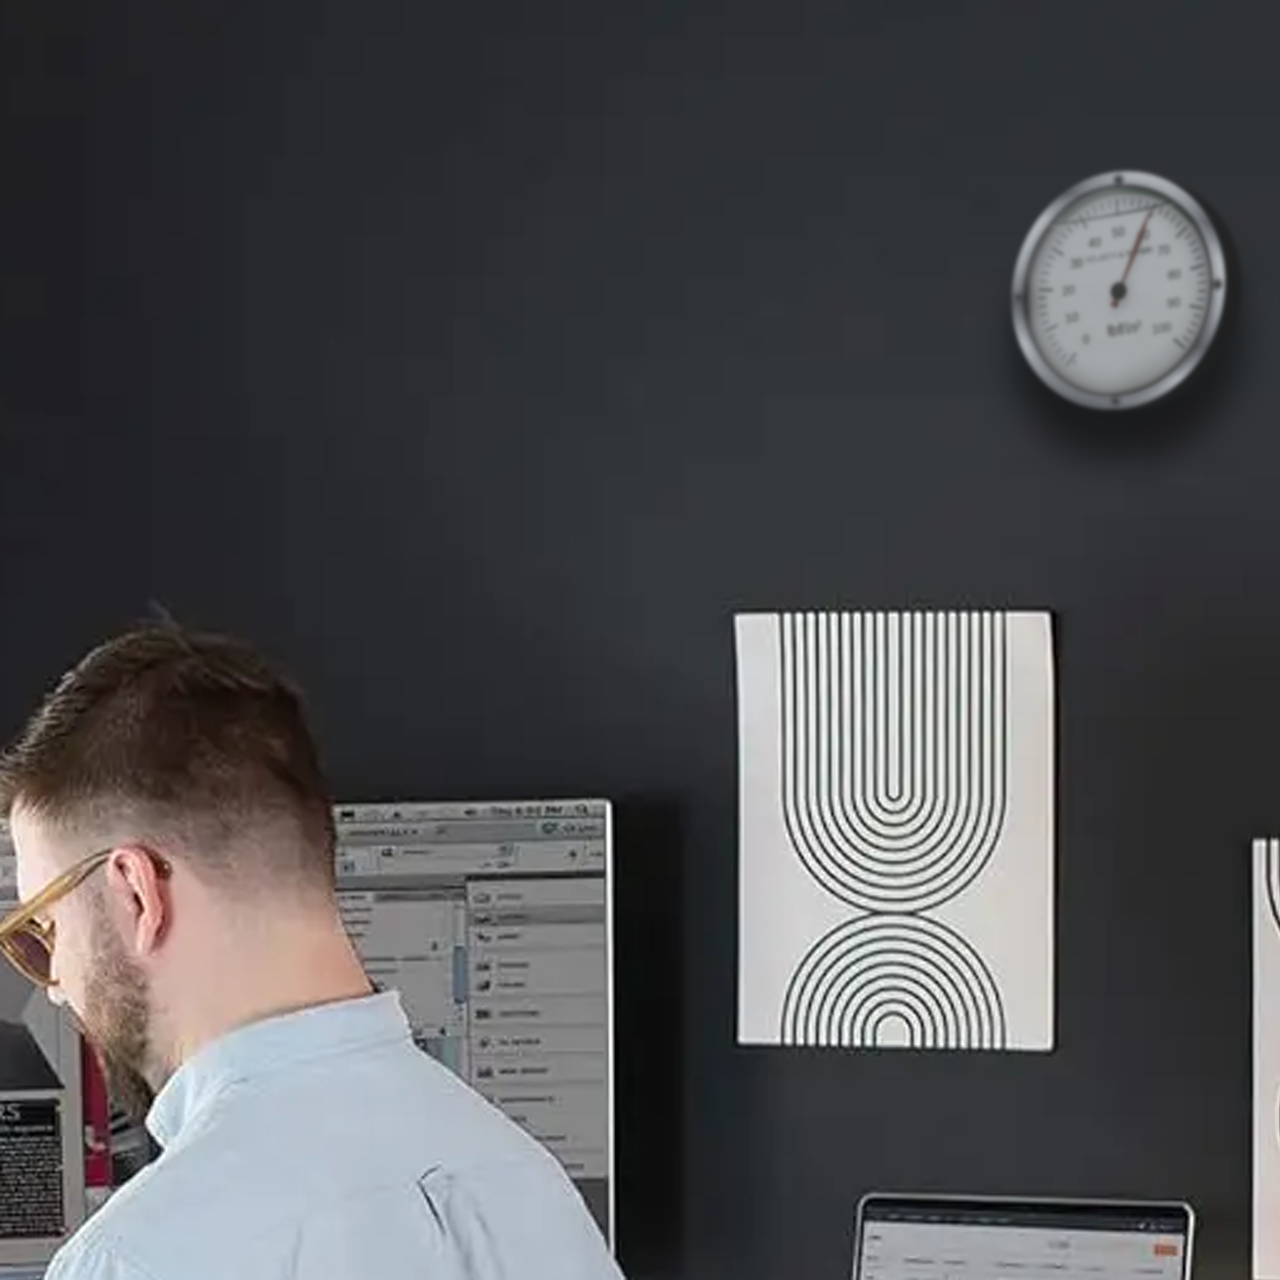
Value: psi 60
